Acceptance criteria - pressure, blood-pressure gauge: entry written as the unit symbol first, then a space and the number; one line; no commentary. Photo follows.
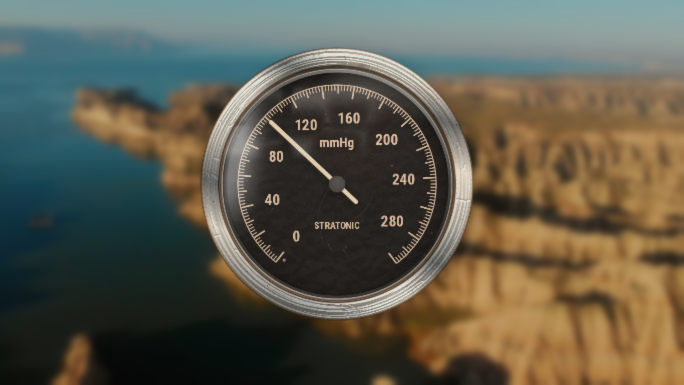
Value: mmHg 100
